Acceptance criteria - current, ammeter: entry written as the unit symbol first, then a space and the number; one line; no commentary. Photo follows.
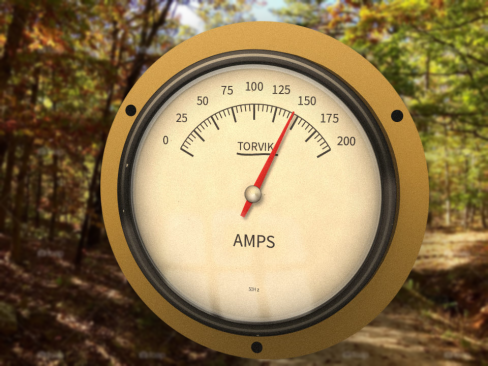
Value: A 145
